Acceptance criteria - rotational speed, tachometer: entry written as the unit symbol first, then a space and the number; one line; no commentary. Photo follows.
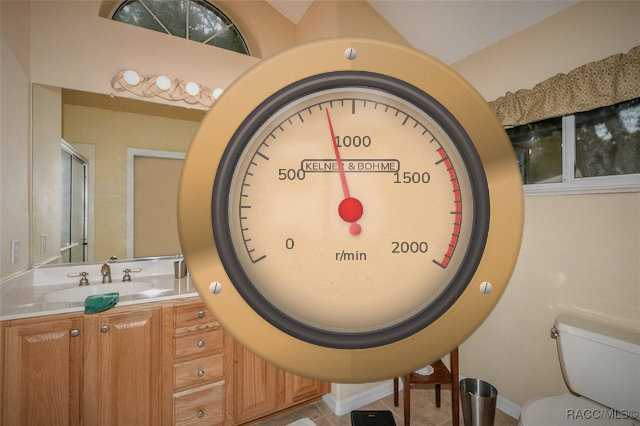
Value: rpm 875
